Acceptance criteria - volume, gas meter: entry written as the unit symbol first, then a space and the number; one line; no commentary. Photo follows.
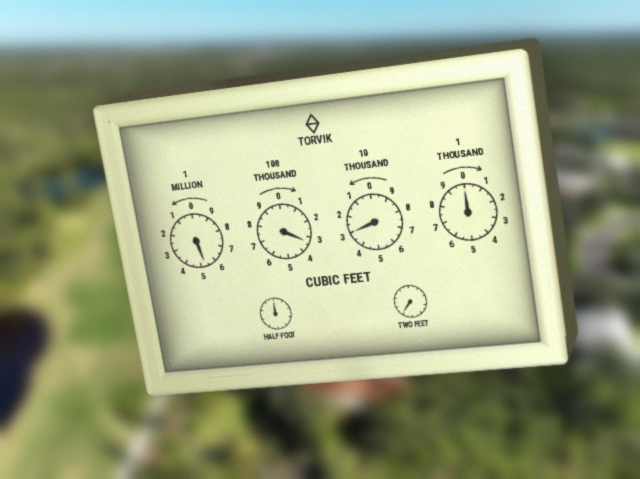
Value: ft³ 533000
